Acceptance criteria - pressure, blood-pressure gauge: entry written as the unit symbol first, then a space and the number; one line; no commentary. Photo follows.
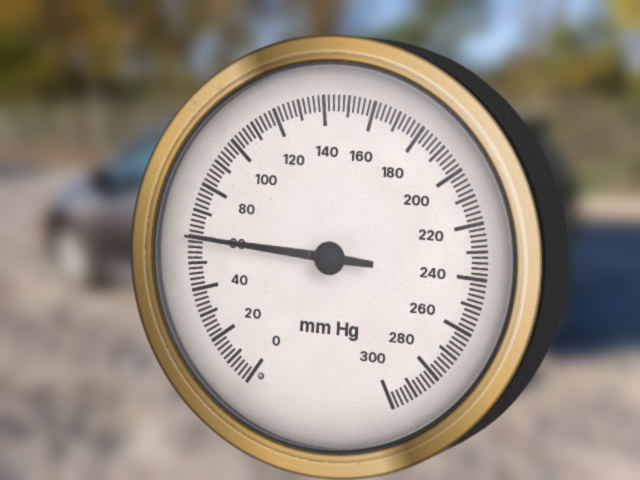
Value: mmHg 60
